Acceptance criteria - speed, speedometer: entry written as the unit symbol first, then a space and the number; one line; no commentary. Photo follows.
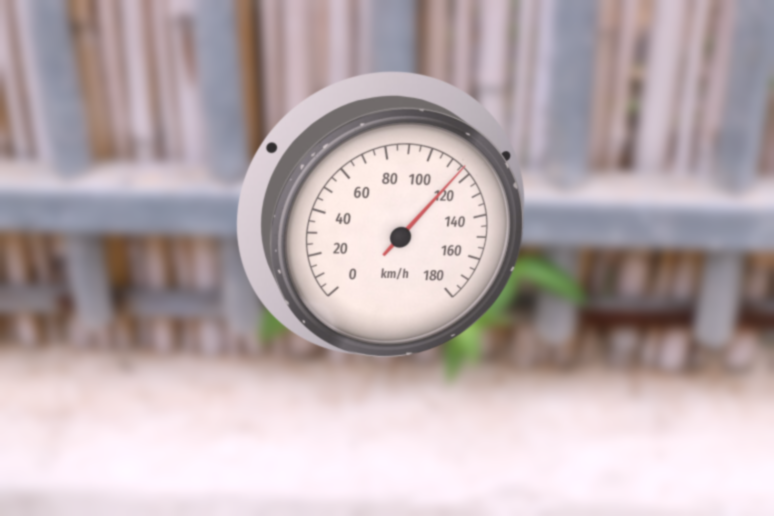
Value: km/h 115
